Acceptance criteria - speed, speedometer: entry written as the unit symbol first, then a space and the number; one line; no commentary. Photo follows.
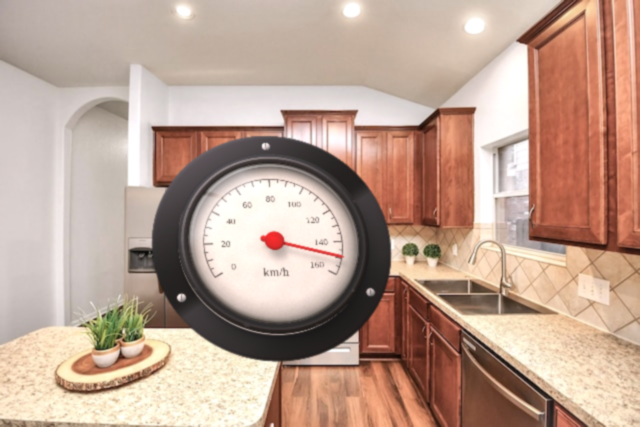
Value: km/h 150
